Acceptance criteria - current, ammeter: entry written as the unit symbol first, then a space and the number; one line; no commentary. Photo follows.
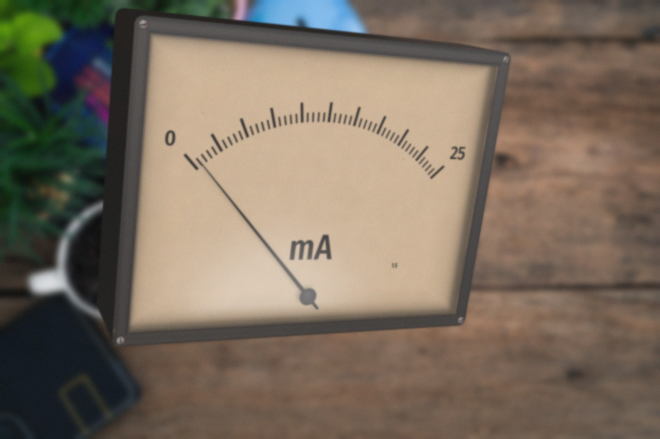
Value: mA 0.5
